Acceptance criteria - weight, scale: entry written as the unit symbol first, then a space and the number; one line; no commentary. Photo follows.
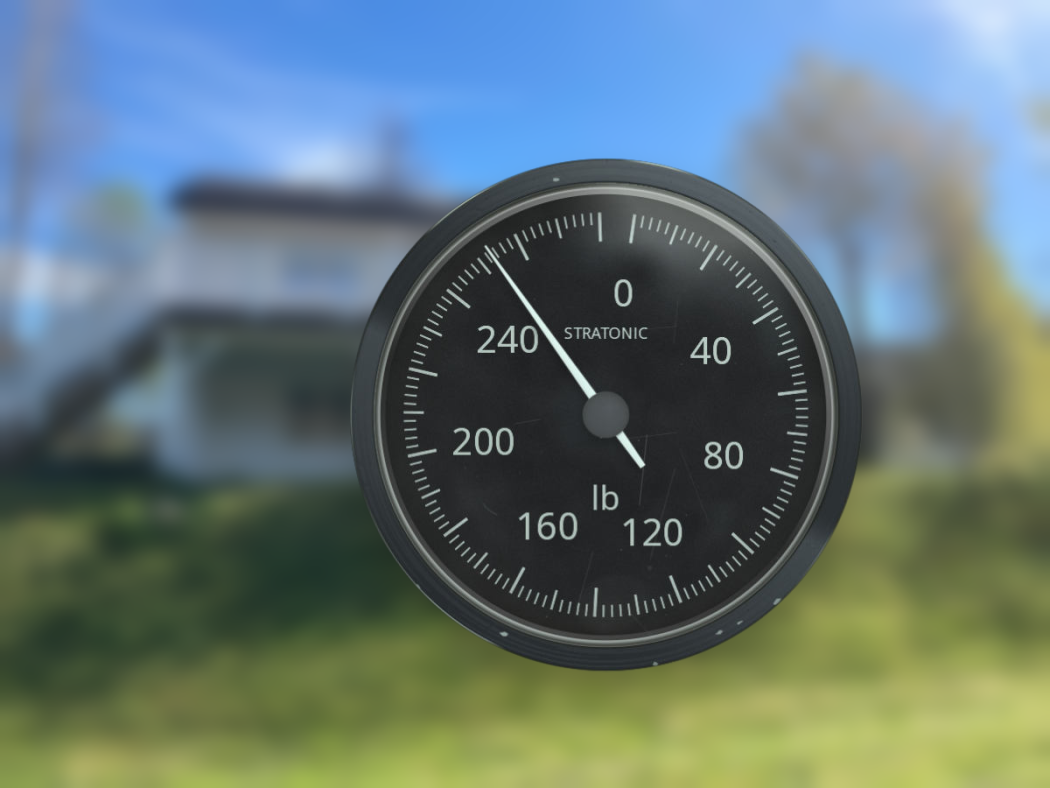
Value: lb 253
